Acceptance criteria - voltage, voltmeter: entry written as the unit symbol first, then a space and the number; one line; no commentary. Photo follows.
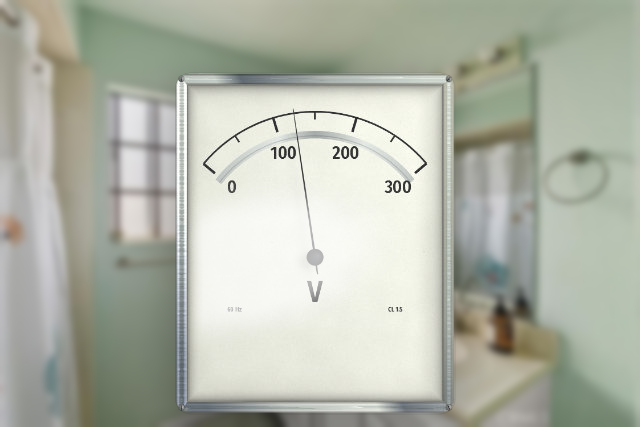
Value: V 125
